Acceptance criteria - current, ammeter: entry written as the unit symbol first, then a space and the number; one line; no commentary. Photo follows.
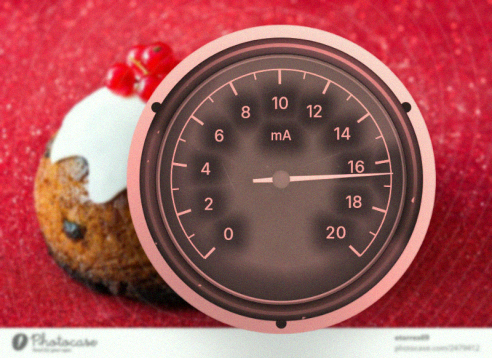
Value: mA 16.5
